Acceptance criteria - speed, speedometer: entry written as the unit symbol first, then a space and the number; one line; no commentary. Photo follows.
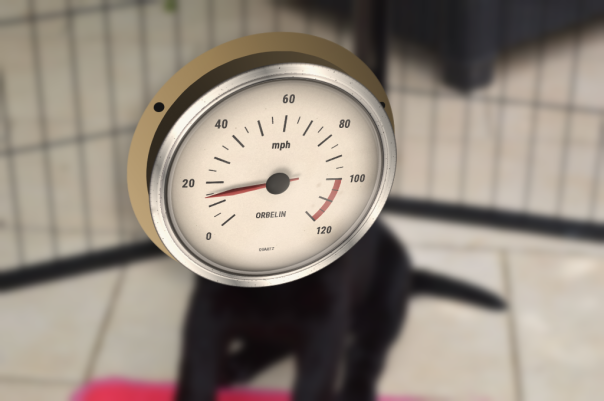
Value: mph 15
